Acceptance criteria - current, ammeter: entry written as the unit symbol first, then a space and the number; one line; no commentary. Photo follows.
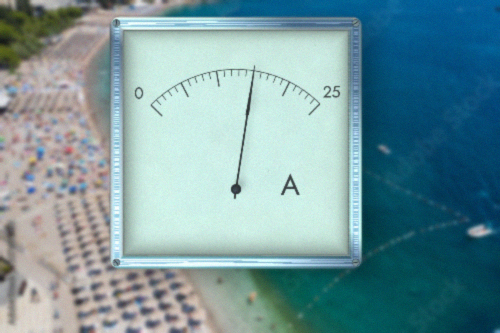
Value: A 15
